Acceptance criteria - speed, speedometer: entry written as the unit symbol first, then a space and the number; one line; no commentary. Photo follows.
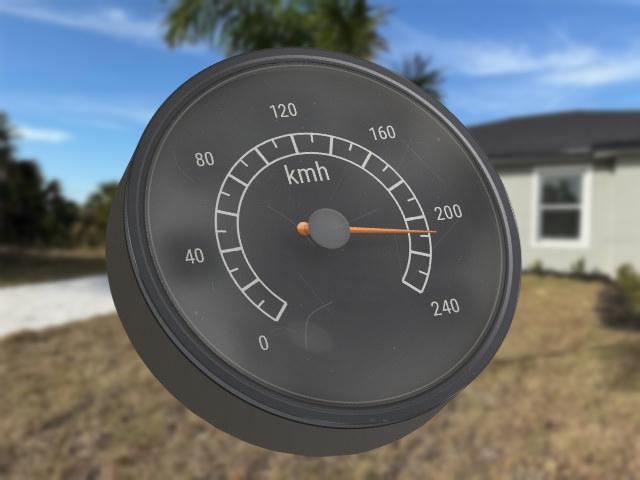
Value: km/h 210
